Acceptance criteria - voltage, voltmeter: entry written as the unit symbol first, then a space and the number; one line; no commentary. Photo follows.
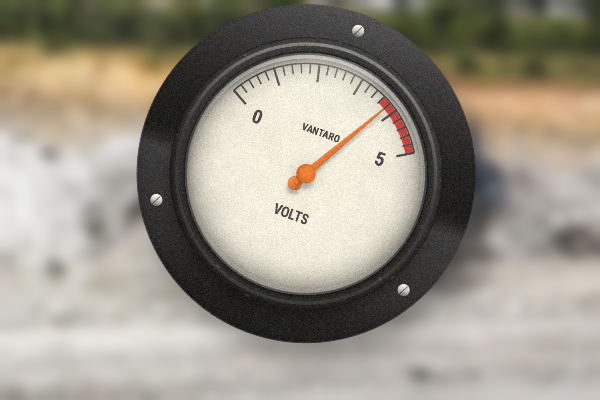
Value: V 3.8
